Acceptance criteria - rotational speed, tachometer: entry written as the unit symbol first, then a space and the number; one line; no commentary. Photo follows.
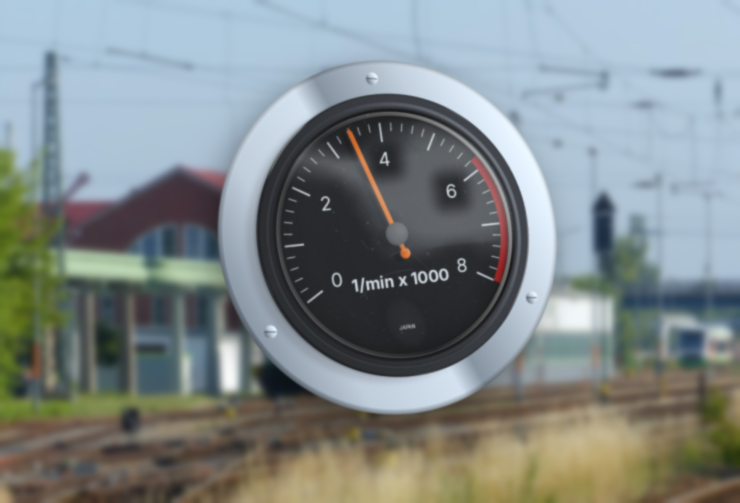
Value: rpm 3400
